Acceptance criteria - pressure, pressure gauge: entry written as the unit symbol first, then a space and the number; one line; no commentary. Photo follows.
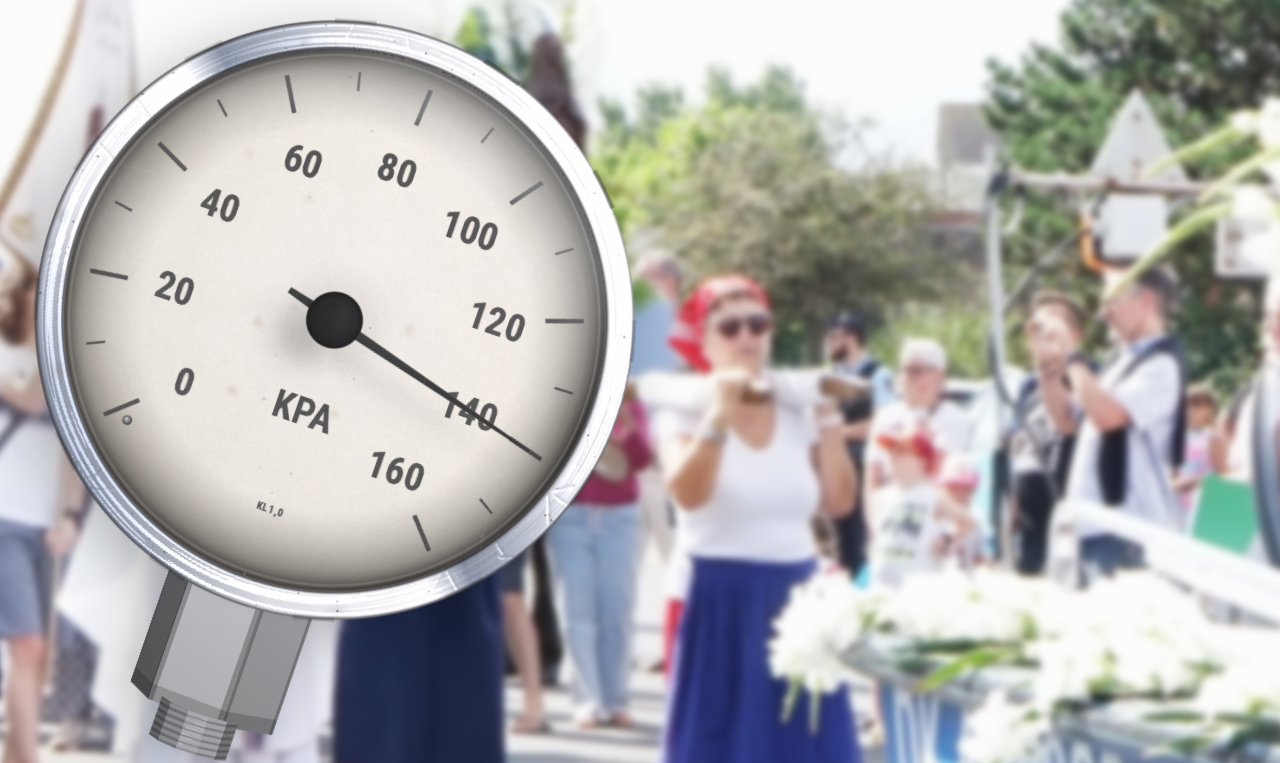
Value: kPa 140
